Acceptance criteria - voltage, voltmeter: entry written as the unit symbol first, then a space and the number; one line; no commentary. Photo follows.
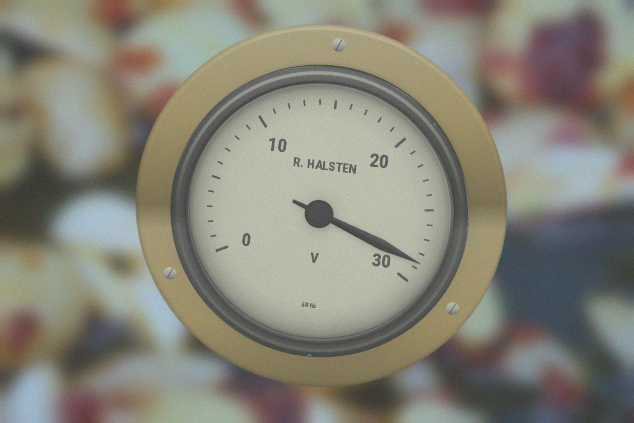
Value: V 28.5
